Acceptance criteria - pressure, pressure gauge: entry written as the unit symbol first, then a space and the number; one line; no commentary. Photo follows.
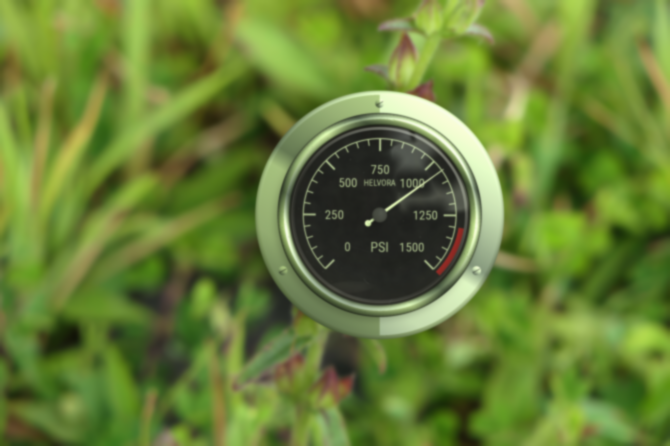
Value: psi 1050
